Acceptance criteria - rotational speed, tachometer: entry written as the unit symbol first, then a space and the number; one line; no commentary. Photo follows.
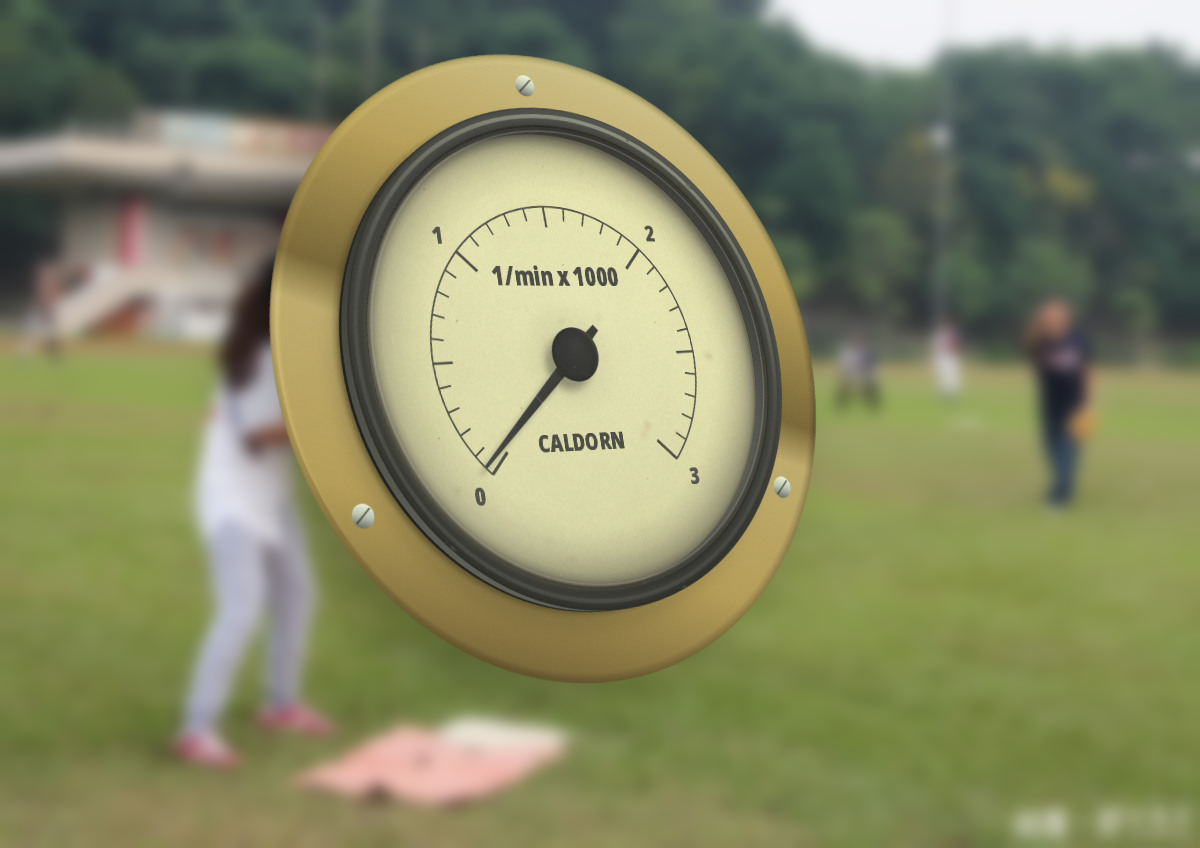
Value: rpm 50
